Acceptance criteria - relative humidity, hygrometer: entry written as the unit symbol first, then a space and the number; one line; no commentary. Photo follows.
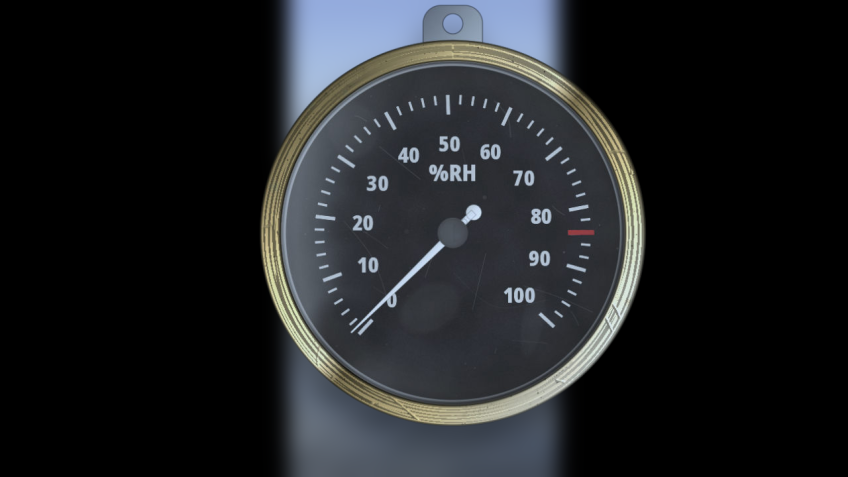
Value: % 1
